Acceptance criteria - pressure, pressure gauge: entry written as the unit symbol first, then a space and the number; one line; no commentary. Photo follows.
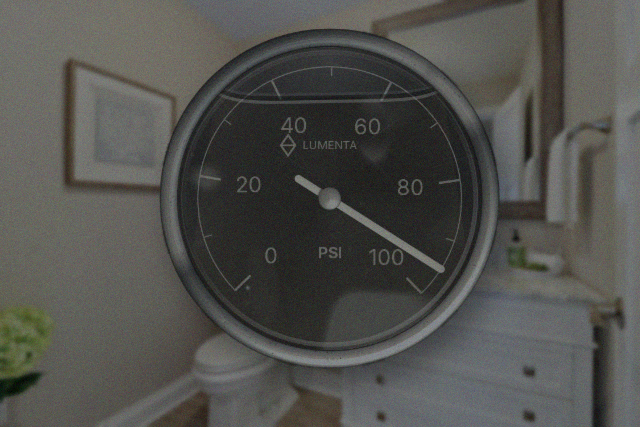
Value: psi 95
